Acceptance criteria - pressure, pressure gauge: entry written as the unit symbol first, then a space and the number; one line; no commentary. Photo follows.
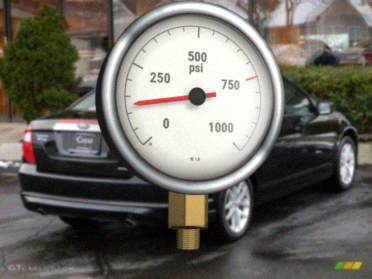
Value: psi 125
